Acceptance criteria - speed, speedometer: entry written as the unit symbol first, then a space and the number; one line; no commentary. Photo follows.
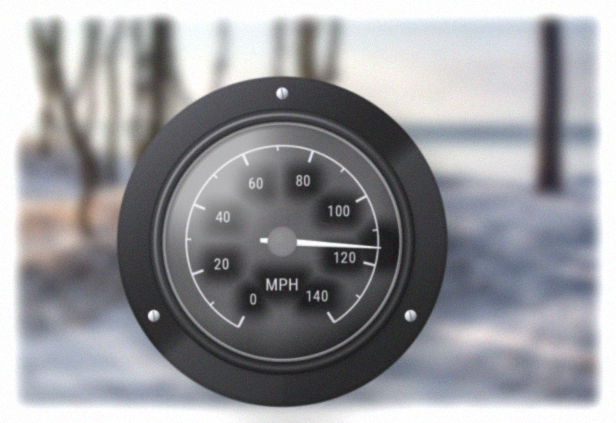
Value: mph 115
